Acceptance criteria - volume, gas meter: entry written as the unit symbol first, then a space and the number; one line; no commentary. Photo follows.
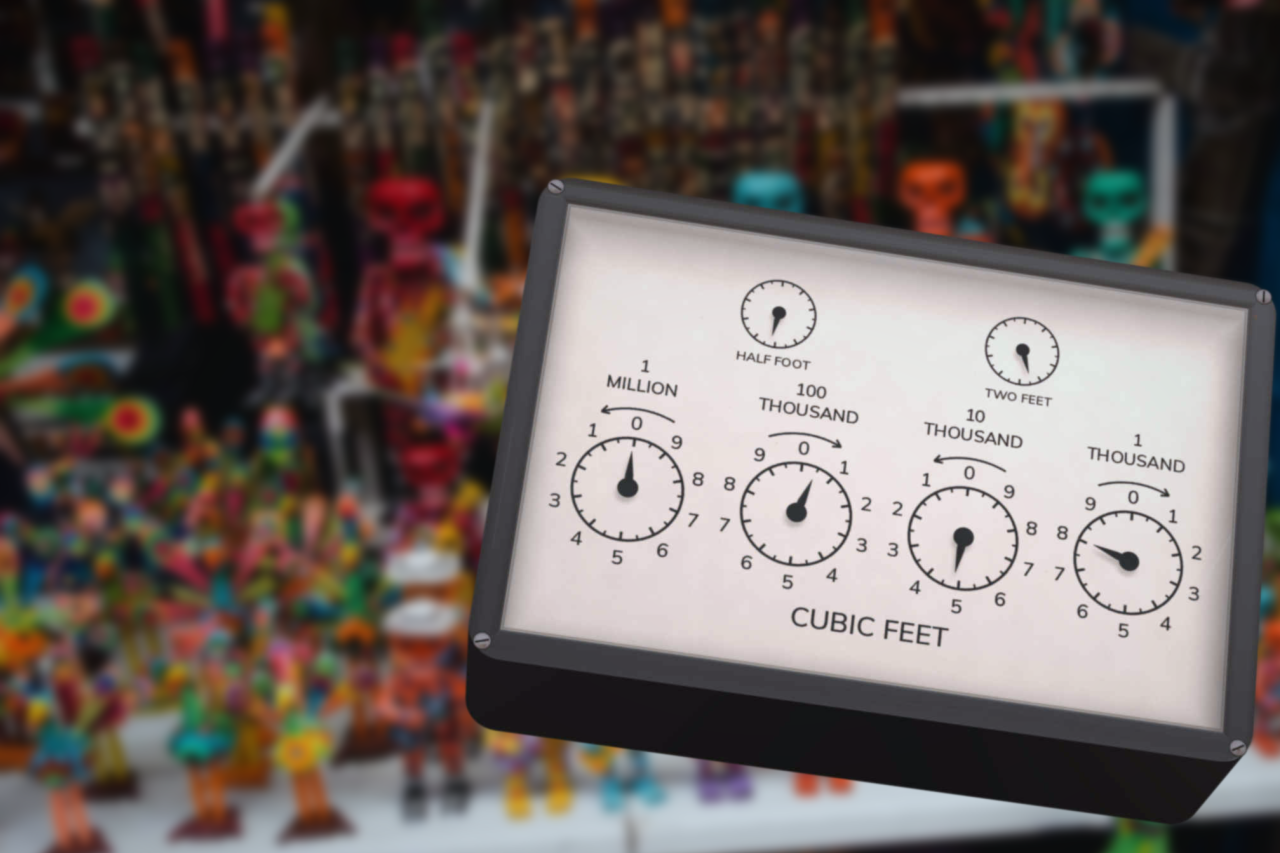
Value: ft³ 4800
